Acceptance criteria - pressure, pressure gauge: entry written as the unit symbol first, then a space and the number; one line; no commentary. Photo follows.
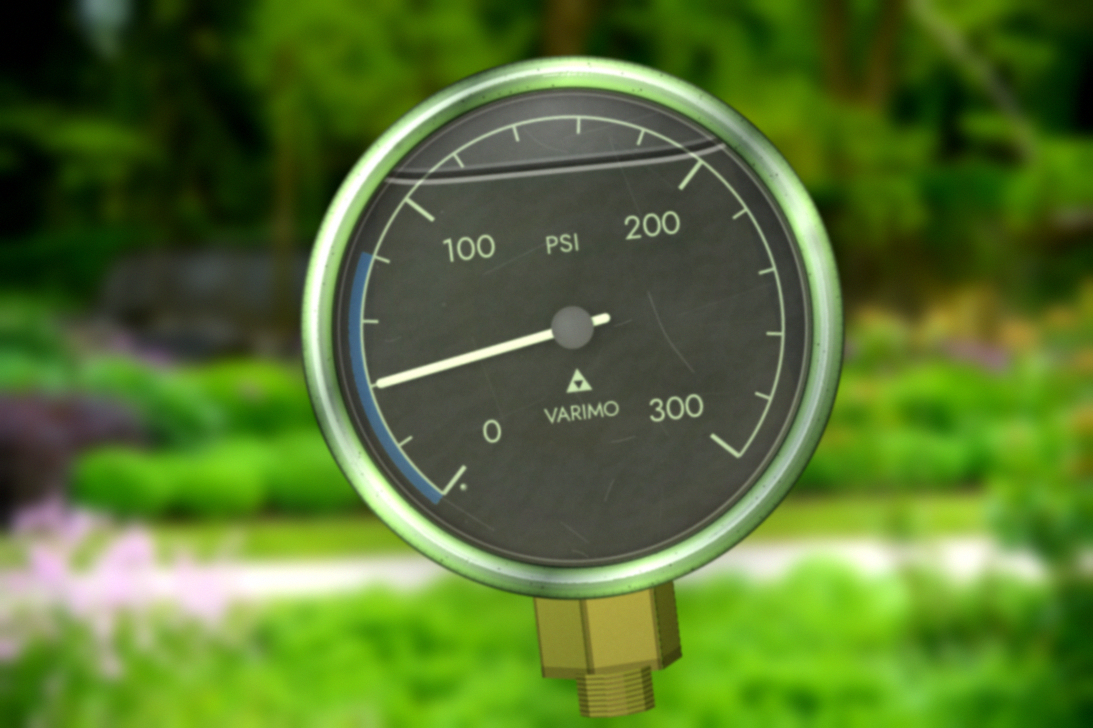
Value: psi 40
